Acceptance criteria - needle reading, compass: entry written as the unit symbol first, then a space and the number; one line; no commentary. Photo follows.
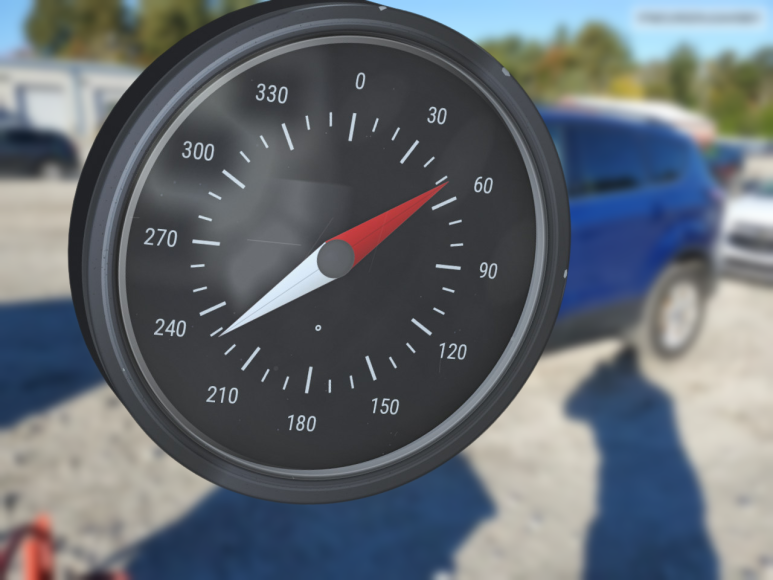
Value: ° 50
